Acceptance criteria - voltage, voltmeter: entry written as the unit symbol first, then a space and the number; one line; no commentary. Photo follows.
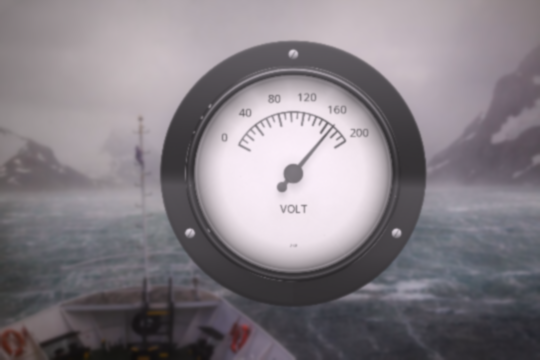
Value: V 170
